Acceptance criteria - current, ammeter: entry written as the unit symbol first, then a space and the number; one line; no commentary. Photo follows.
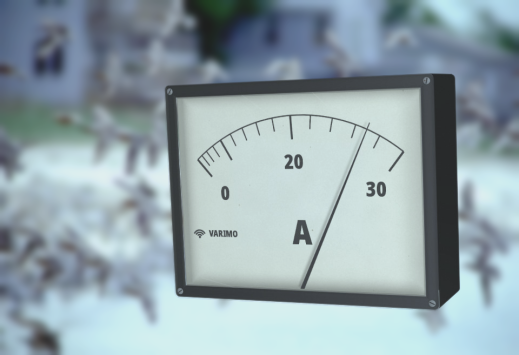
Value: A 27
